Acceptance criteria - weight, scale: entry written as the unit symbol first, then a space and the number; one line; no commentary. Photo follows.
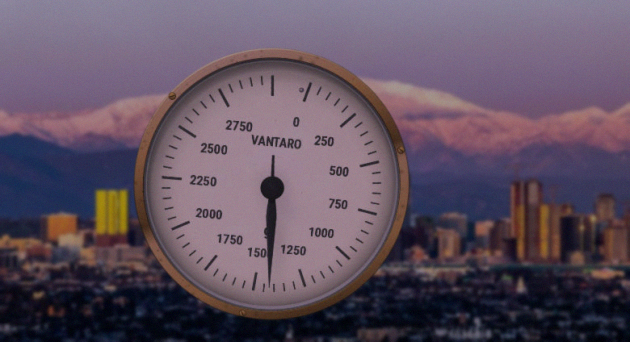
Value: g 1425
